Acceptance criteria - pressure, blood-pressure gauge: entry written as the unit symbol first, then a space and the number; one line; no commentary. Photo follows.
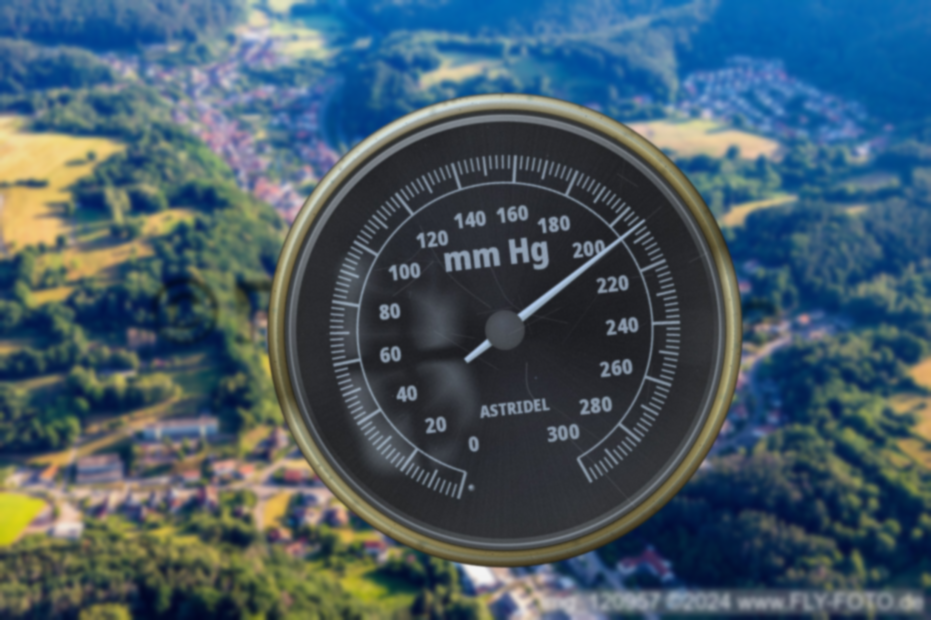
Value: mmHg 206
